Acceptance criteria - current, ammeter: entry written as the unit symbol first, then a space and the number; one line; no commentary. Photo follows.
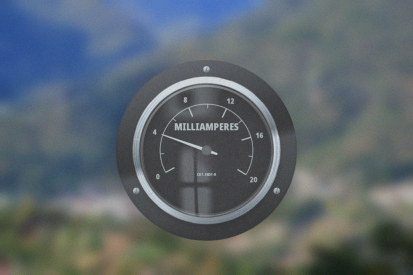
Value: mA 4
